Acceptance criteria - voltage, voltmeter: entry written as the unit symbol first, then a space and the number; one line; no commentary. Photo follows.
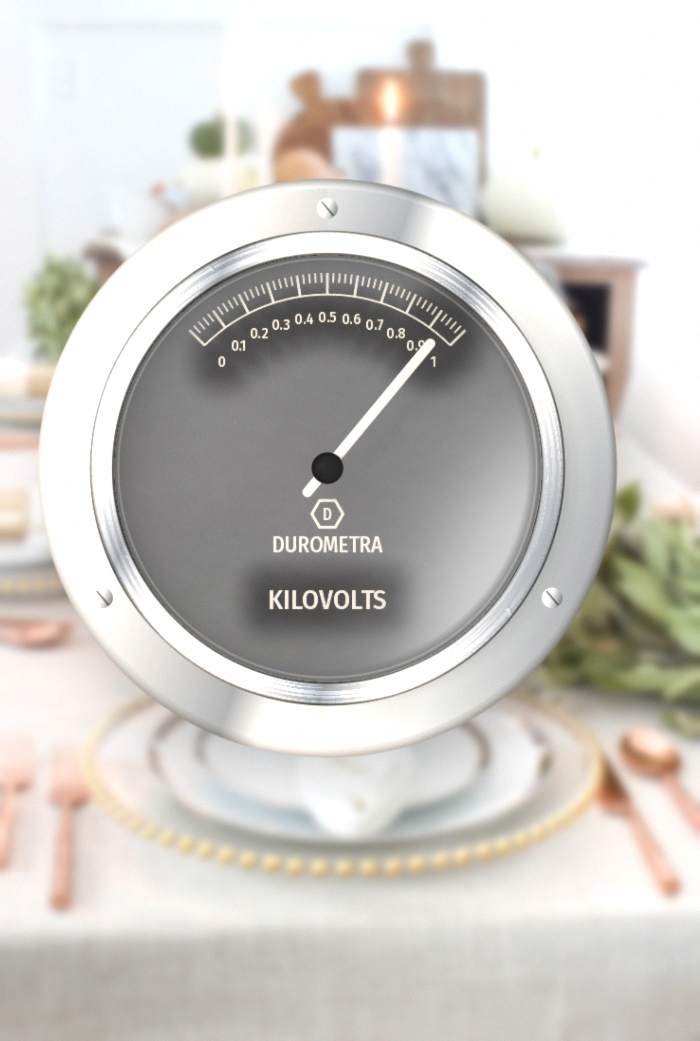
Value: kV 0.94
